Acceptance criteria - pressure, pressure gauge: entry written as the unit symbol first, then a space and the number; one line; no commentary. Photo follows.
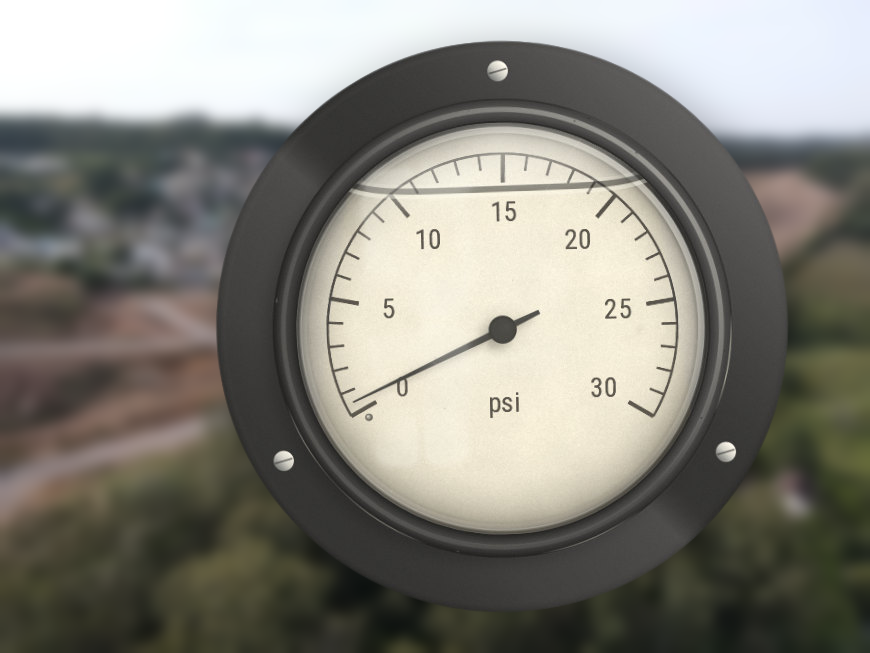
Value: psi 0.5
